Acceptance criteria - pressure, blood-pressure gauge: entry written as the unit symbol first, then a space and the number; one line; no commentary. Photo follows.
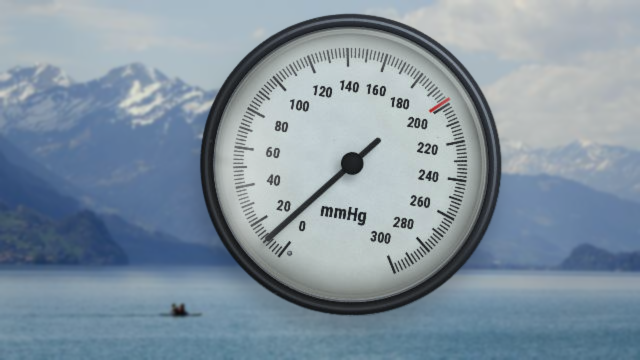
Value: mmHg 10
